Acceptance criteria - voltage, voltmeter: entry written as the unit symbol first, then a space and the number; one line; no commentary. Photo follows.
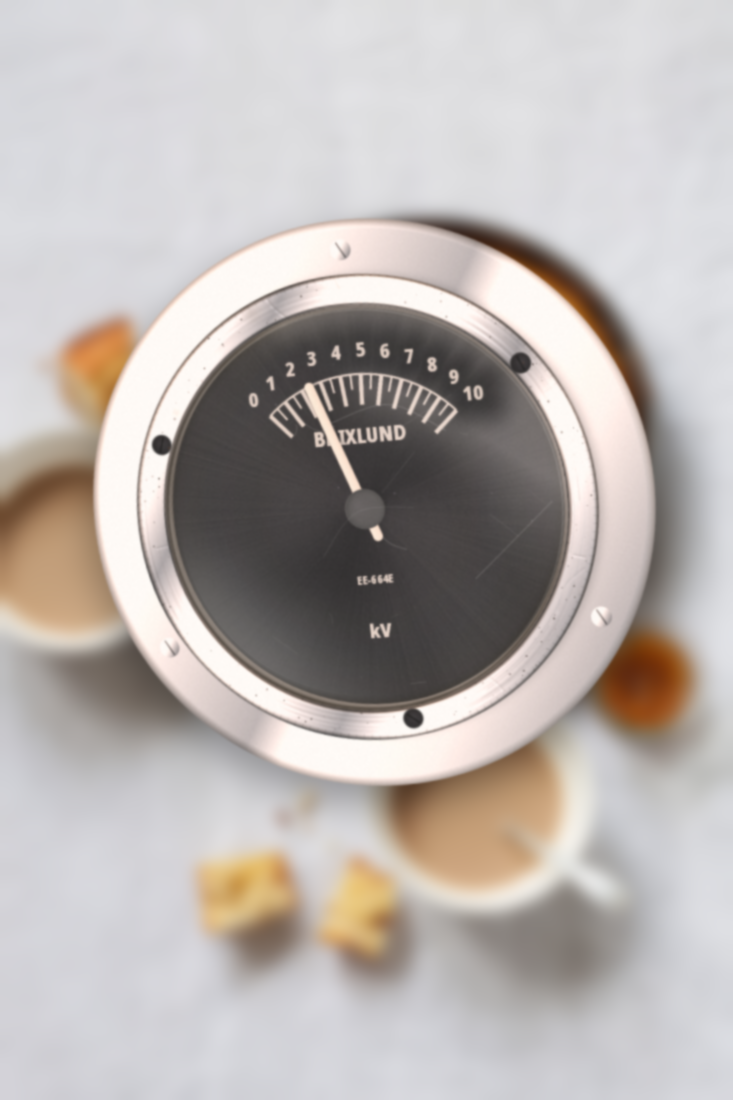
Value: kV 2.5
